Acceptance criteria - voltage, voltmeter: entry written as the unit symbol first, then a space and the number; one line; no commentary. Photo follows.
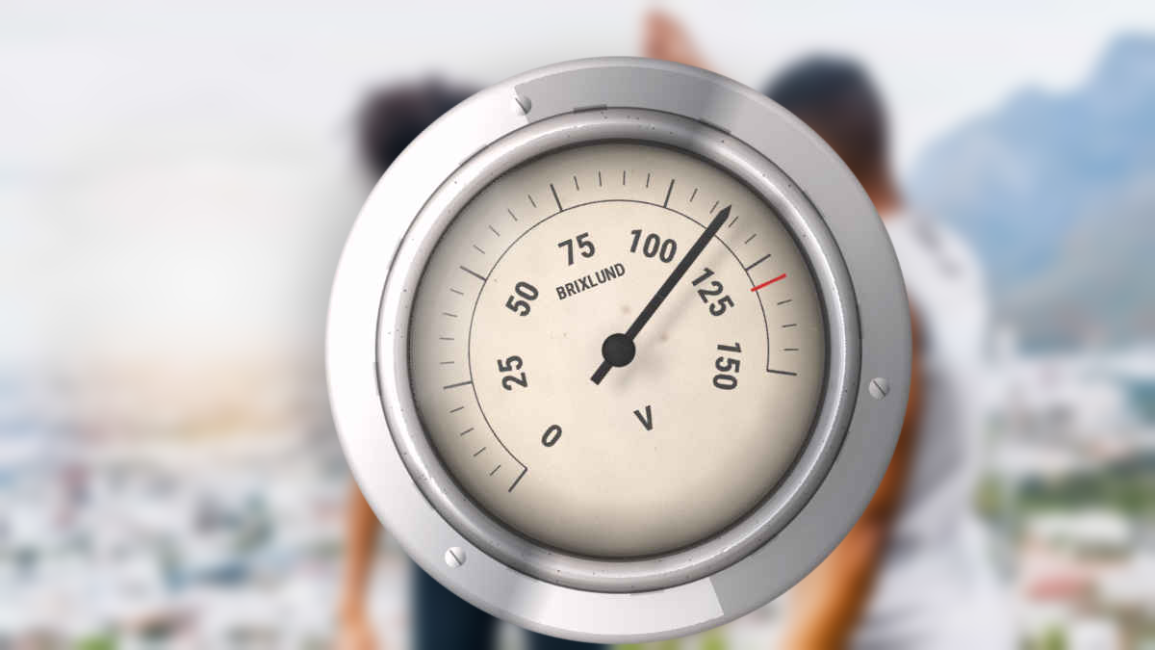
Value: V 112.5
